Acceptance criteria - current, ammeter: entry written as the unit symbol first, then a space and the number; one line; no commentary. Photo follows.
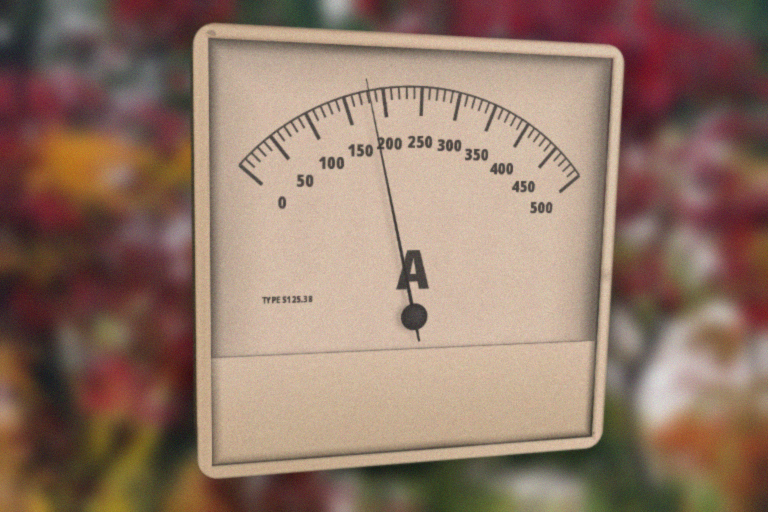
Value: A 180
